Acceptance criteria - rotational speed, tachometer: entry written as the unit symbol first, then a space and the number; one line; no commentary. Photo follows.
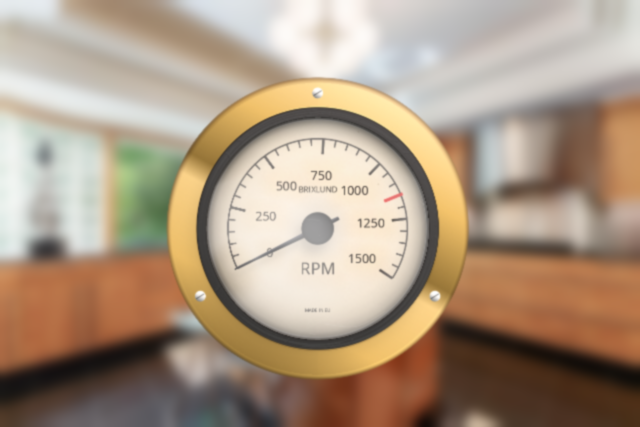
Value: rpm 0
